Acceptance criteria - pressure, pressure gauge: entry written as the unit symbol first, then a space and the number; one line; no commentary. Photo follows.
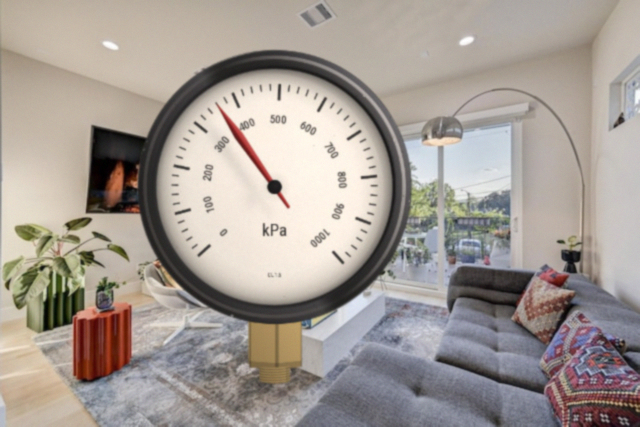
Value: kPa 360
